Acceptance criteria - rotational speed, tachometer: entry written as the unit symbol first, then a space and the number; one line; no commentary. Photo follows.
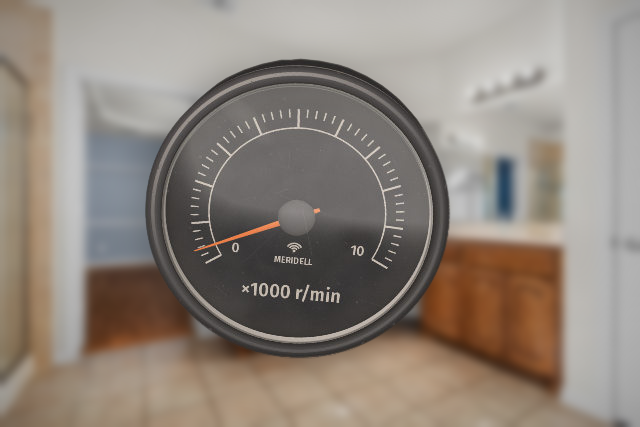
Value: rpm 400
